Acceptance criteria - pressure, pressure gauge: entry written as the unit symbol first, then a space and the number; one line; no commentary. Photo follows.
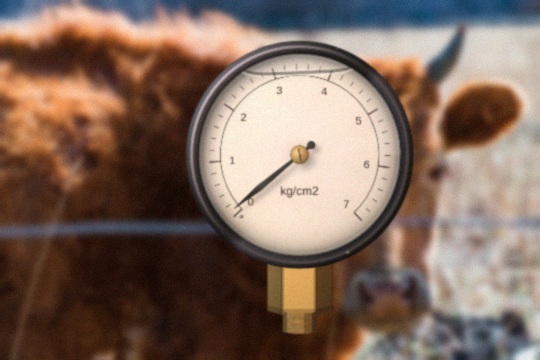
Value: kg/cm² 0.1
